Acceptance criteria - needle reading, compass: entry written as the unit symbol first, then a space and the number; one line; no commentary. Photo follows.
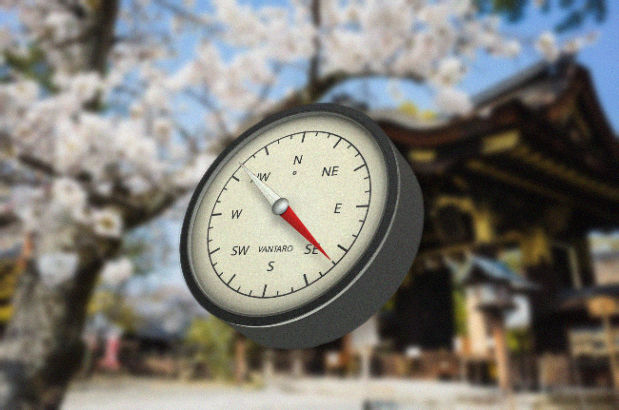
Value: ° 130
